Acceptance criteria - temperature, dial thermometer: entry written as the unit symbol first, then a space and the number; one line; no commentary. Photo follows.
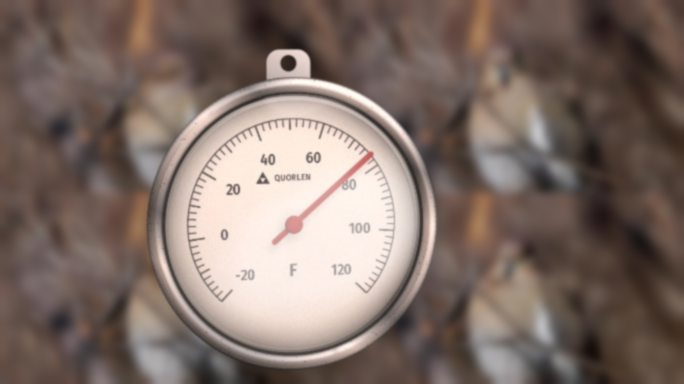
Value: °F 76
